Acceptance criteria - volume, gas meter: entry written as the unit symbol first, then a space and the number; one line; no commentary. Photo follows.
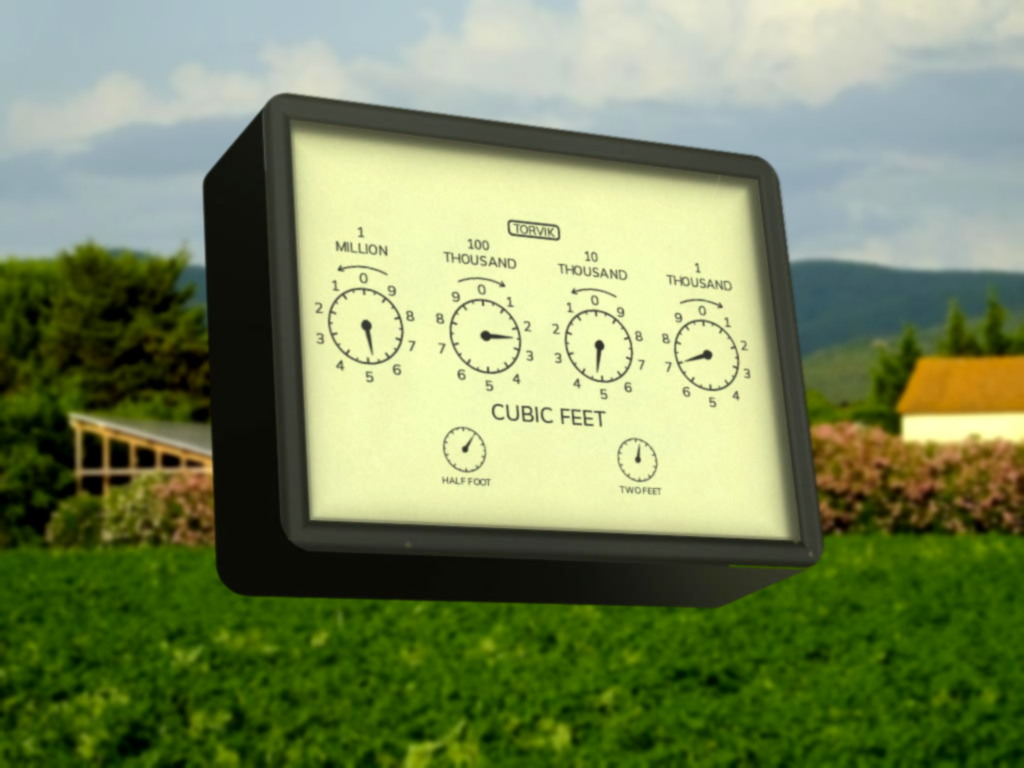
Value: ft³ 524700
